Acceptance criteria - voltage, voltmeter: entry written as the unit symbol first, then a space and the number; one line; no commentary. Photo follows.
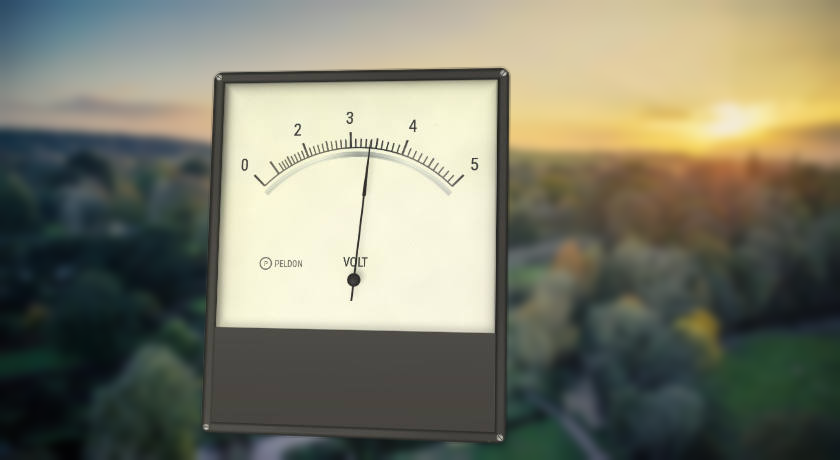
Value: V 3.4
